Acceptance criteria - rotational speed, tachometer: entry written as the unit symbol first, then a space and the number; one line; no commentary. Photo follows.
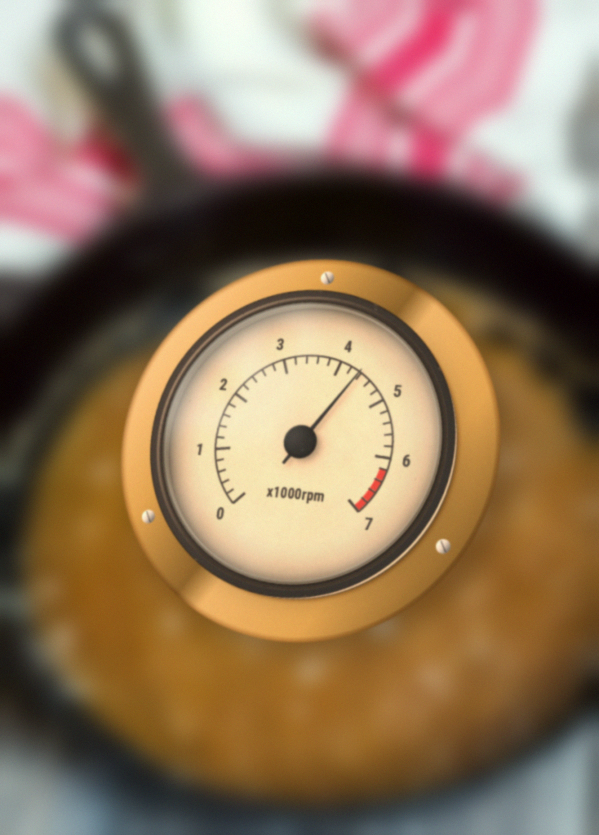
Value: rpm 4400
